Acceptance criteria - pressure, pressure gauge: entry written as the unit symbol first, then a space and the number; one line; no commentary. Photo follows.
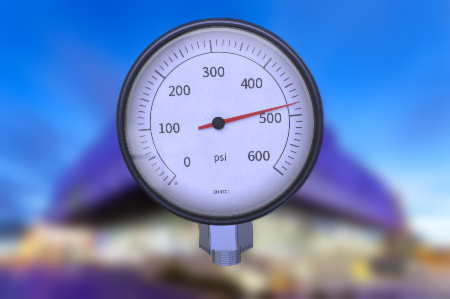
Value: psi 480
